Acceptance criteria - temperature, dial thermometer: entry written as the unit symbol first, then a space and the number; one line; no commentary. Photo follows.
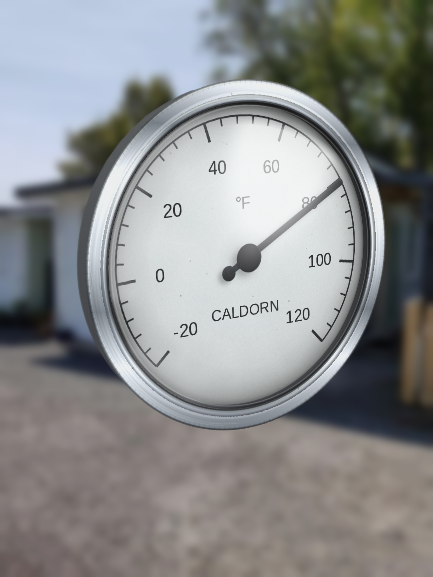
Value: °F 80
